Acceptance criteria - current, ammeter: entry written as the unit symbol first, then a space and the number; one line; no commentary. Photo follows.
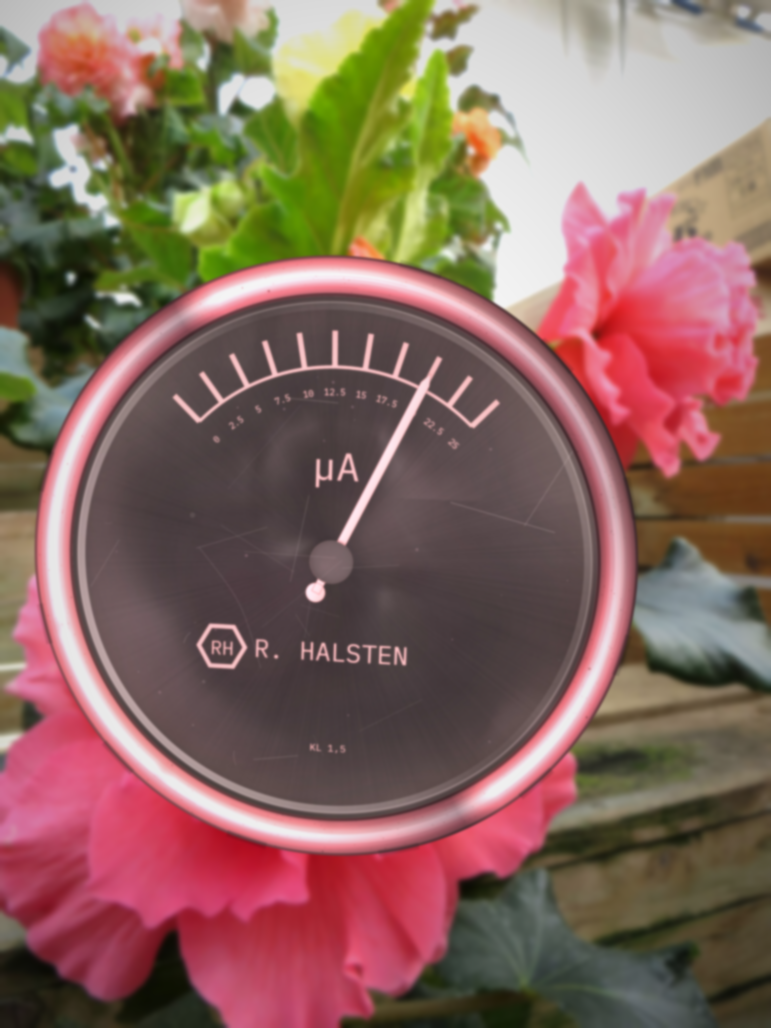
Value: µA 20
